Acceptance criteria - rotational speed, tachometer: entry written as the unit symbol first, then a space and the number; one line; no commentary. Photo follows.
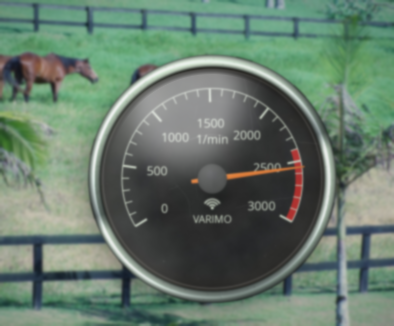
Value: rpm 2550
